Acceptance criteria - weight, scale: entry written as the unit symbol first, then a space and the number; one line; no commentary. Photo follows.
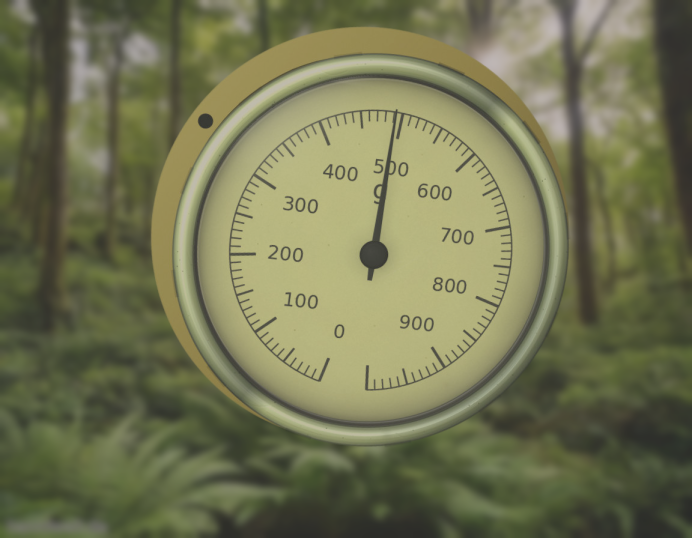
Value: g 490
